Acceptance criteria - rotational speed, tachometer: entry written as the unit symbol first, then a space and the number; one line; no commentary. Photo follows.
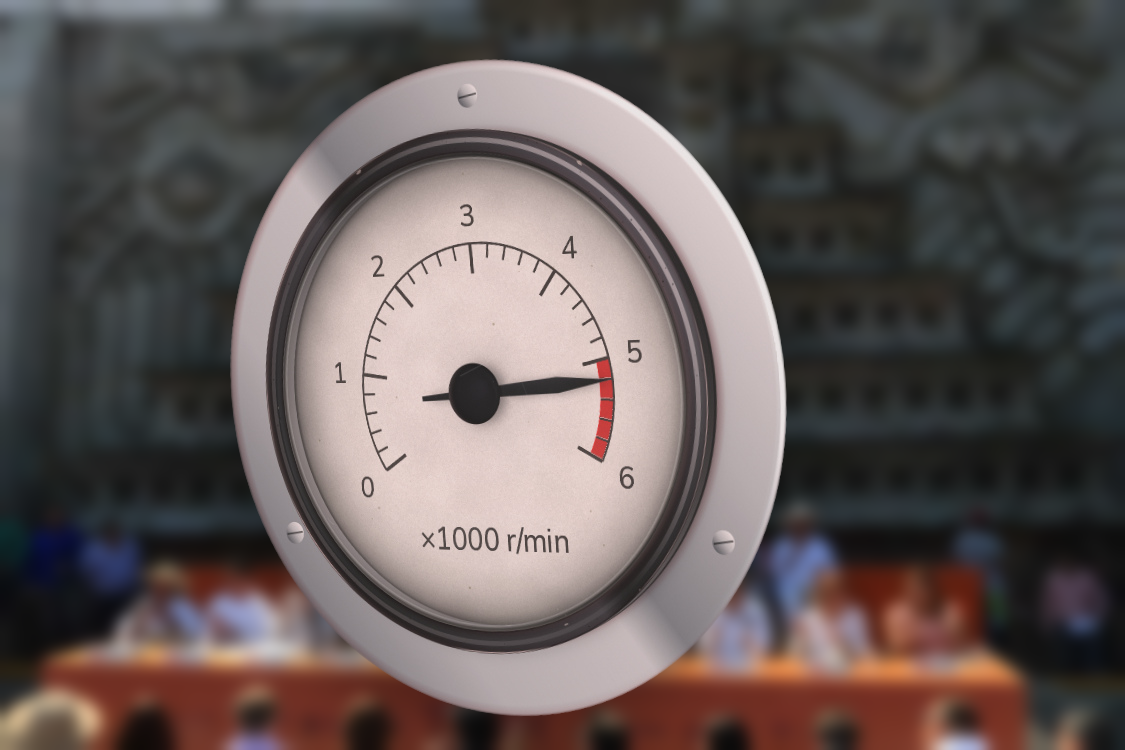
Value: rpm 5200
